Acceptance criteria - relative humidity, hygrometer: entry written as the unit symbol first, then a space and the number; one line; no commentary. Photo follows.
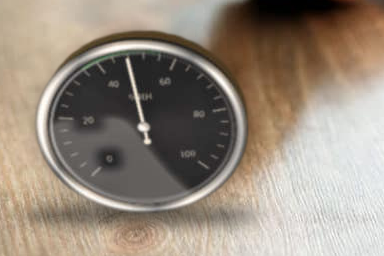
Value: % 48
